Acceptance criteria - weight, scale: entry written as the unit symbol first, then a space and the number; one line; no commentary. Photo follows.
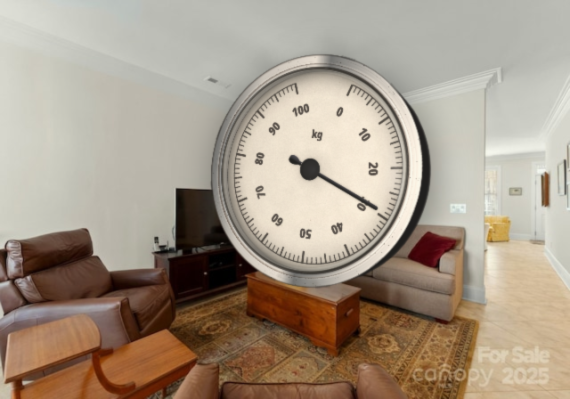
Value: kg 29
